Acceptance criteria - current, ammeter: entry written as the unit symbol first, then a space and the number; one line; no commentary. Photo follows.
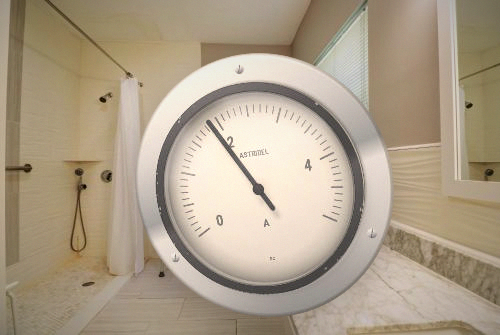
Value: A 1.9
